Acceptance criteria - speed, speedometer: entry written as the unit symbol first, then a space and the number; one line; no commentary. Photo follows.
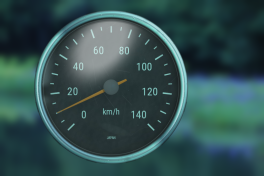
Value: km/h 10
